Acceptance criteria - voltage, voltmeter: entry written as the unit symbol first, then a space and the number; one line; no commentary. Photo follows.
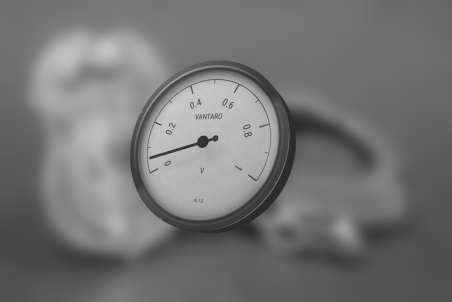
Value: V 0.05
